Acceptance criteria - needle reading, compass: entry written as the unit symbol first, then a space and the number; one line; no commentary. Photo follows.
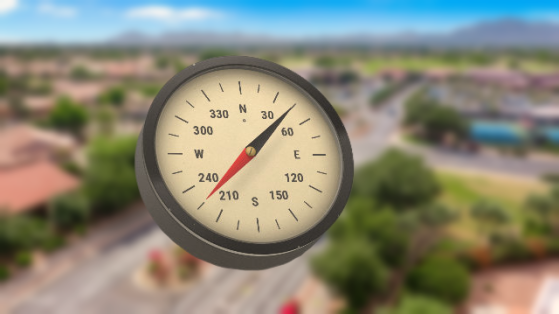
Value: ° 225
